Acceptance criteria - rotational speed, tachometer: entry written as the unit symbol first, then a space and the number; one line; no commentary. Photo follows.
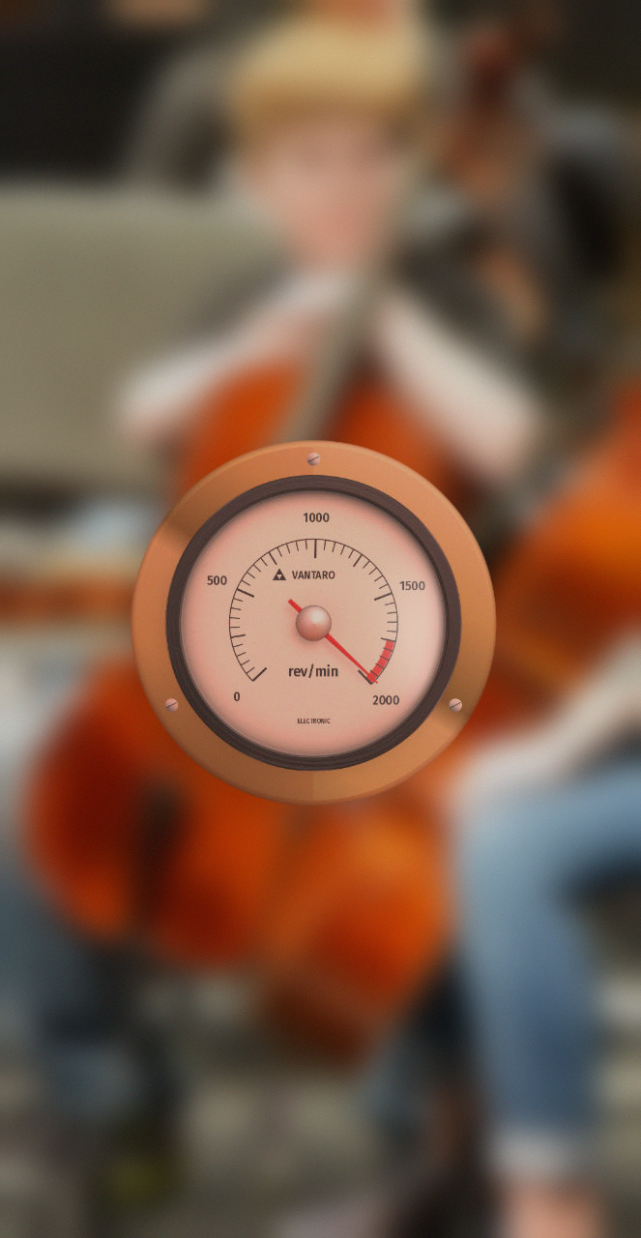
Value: rpm 1975
